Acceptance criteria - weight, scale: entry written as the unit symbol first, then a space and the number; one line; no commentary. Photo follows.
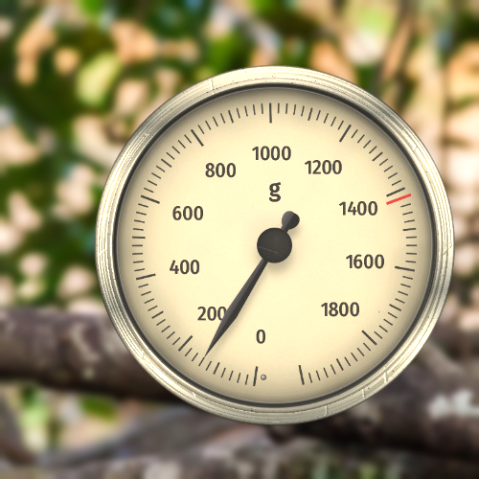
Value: g 140
